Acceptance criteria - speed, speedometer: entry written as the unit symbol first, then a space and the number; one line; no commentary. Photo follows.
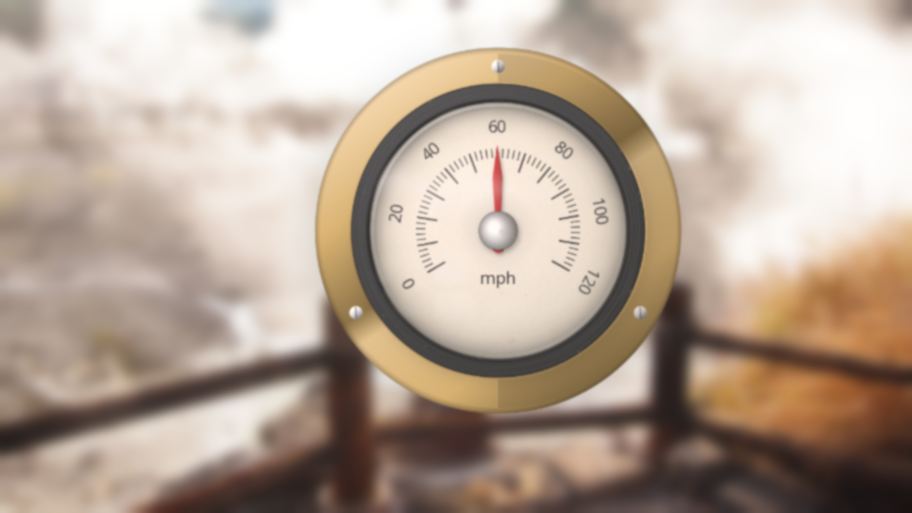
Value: mph 60
